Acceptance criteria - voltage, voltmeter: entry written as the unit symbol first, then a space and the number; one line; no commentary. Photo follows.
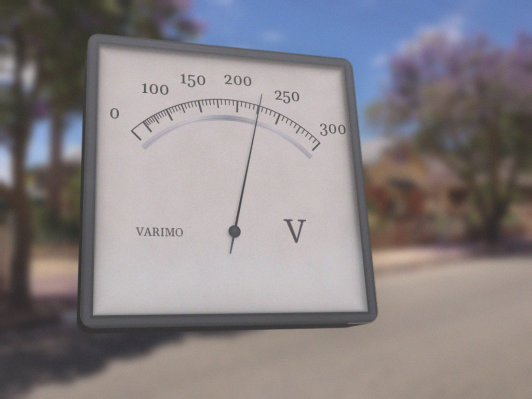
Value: V 225
